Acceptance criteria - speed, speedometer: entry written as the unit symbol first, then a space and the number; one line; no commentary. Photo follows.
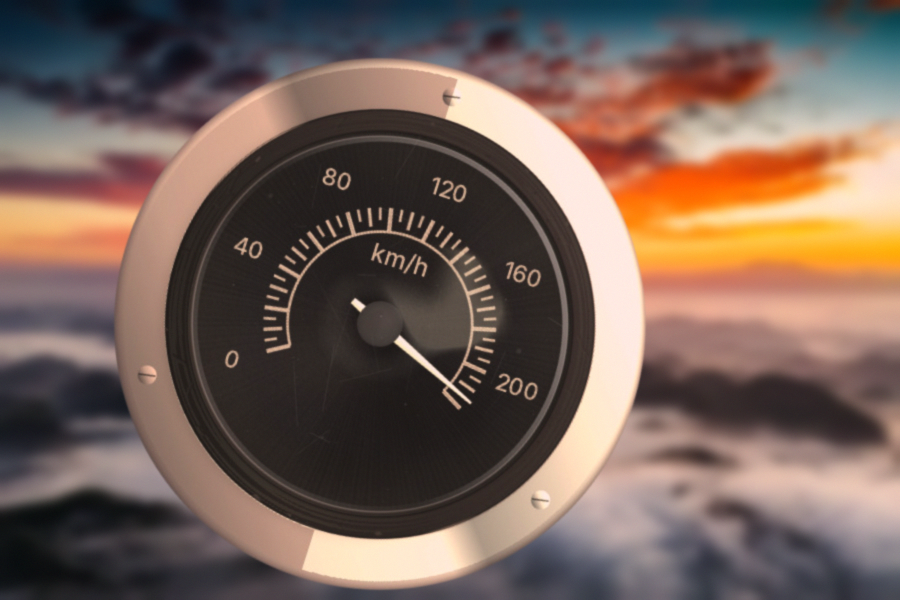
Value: km/h 215
